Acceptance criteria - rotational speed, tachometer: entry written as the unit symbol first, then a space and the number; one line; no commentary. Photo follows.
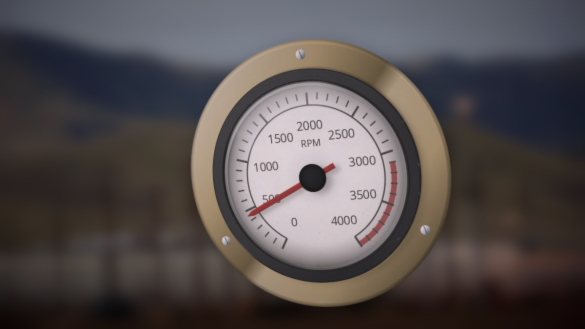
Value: rpm 450
